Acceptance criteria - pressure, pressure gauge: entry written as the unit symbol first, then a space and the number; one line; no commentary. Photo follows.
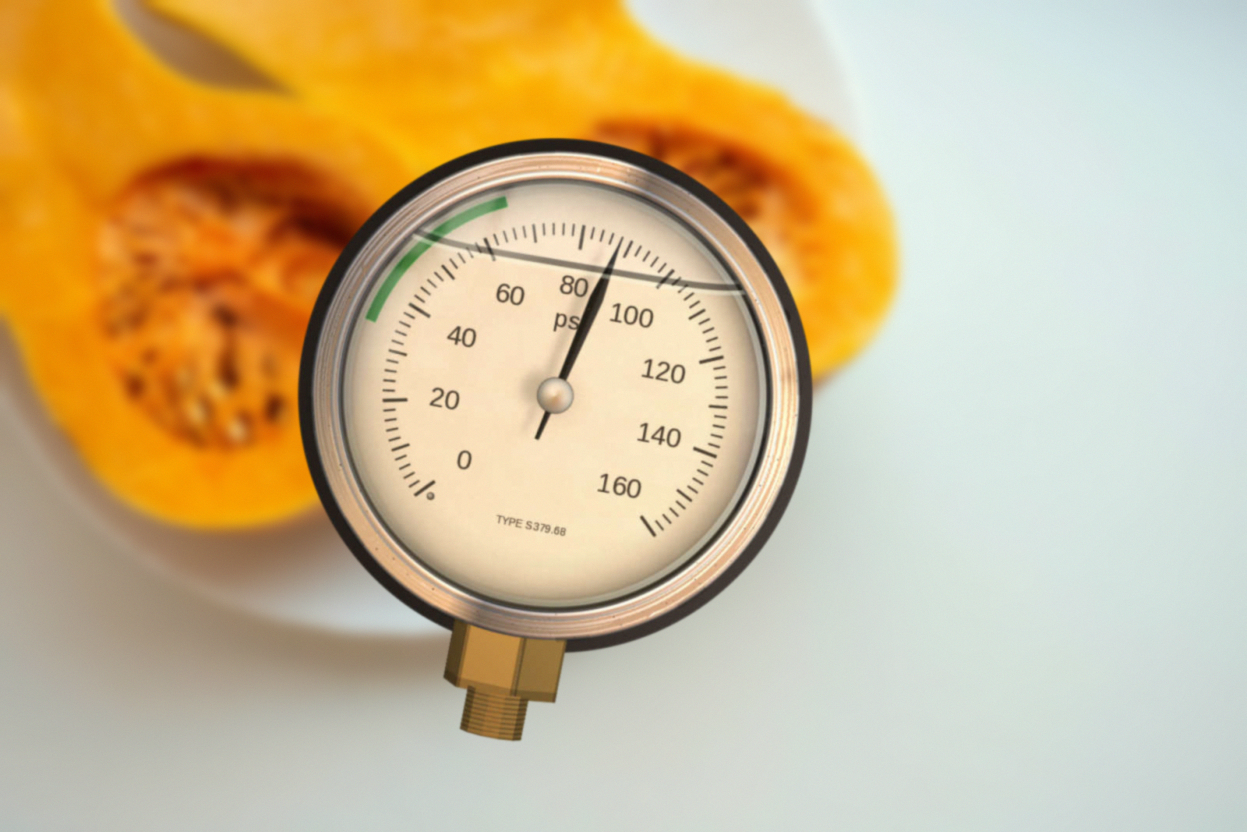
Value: psi 88
